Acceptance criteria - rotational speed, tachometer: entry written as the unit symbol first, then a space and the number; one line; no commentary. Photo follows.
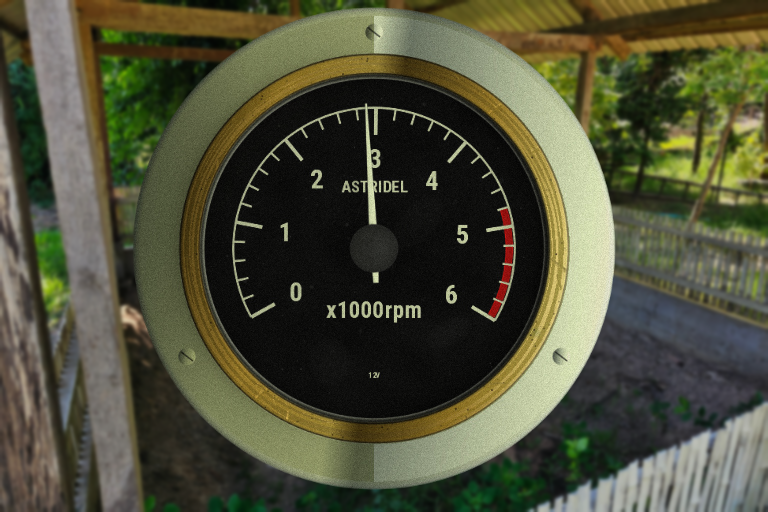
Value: rpm 2900
